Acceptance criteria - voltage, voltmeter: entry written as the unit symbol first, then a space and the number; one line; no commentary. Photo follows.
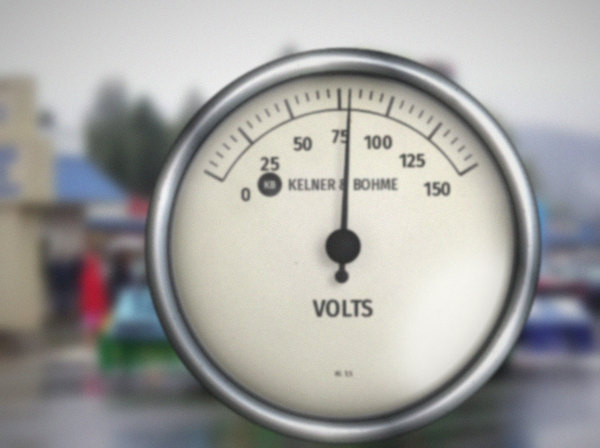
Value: V 80
